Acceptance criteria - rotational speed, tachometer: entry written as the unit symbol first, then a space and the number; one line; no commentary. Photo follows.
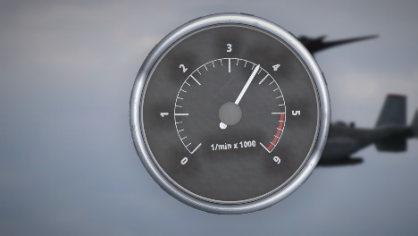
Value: rpm 3700
